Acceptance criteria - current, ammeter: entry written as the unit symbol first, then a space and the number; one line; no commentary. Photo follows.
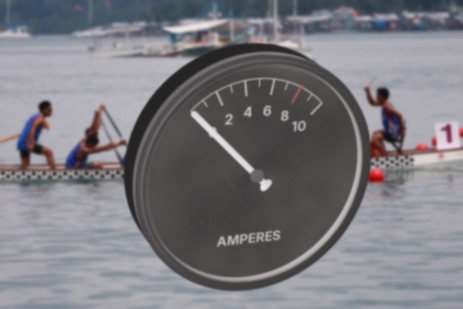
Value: A 0
